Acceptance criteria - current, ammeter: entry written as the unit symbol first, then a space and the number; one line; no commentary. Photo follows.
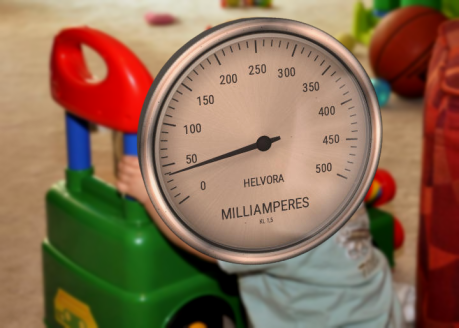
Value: mA 40
